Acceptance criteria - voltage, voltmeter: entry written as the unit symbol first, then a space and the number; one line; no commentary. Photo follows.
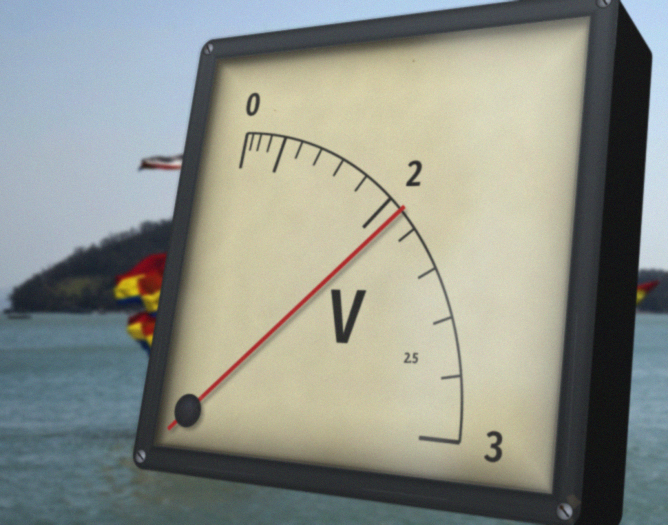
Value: V 2.1
